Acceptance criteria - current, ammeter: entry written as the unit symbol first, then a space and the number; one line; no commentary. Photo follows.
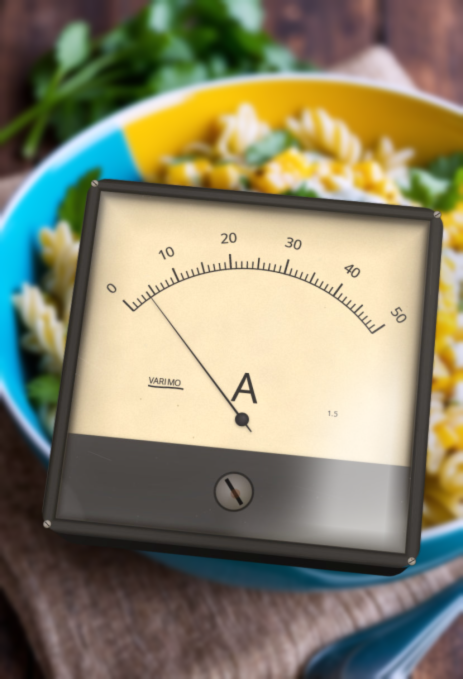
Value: A 4
